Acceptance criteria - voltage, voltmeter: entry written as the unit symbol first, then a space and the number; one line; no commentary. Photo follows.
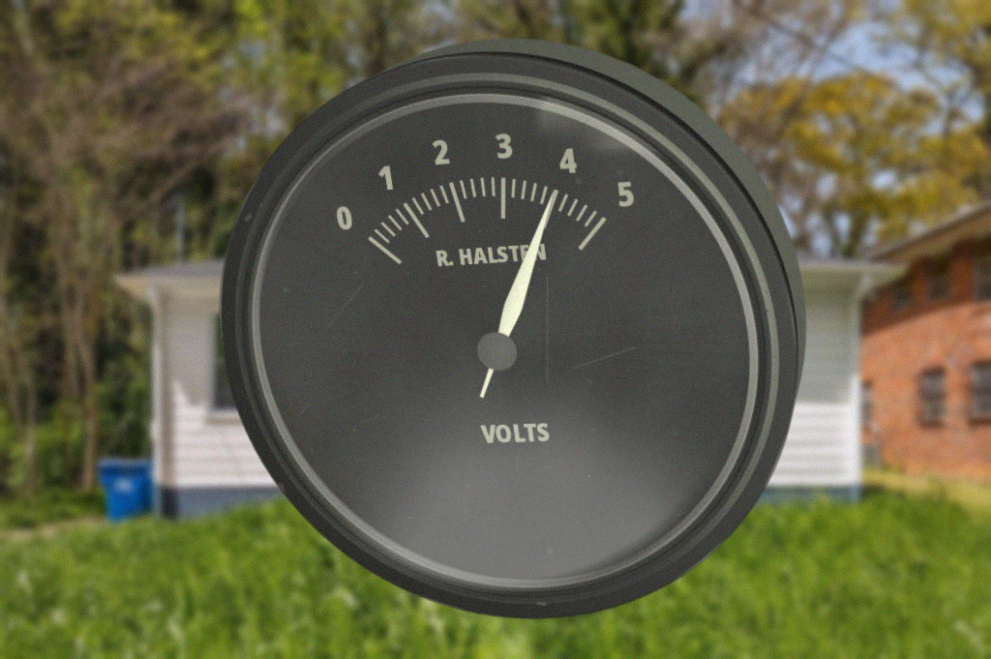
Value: V 4
